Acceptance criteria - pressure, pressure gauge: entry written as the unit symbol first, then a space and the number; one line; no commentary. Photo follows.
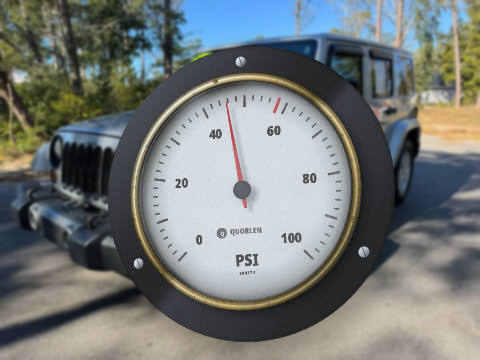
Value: psi 46
